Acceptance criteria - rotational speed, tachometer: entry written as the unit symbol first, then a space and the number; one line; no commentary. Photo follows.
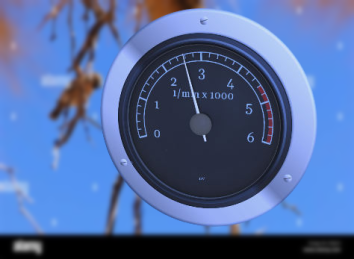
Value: rpm 2600
